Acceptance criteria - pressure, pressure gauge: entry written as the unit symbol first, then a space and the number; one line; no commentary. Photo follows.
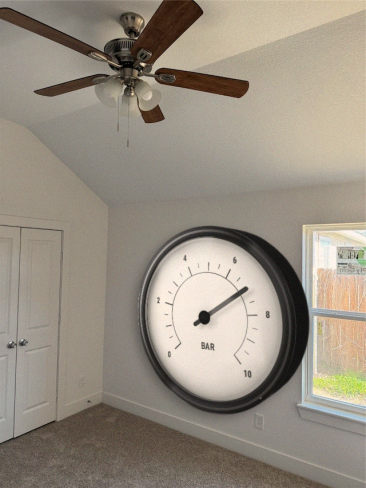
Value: bar 7
